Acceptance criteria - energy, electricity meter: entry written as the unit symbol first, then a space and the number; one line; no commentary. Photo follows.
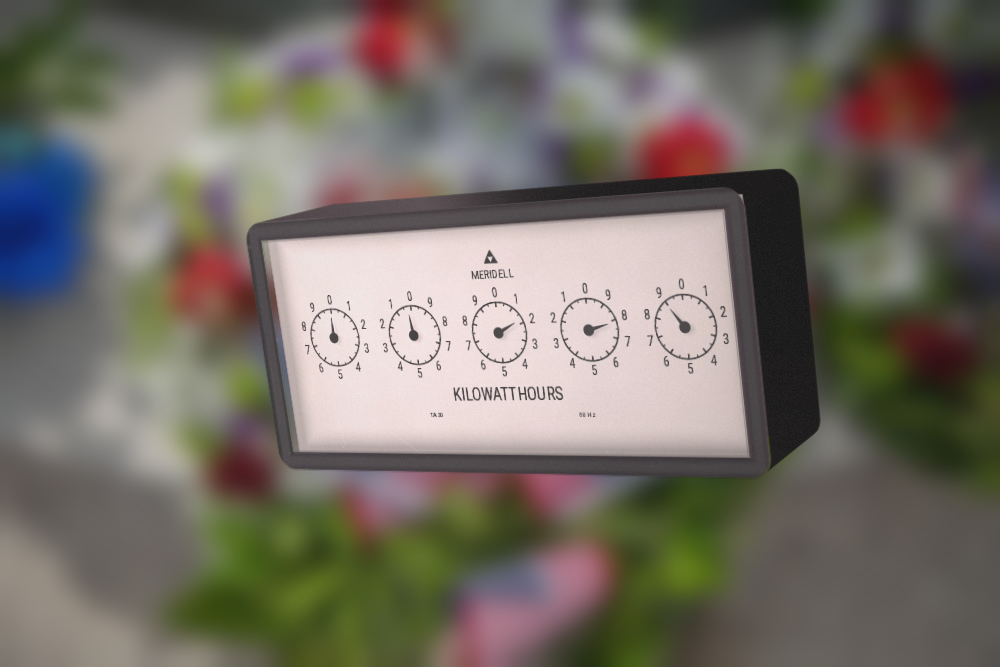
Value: kWh 179
